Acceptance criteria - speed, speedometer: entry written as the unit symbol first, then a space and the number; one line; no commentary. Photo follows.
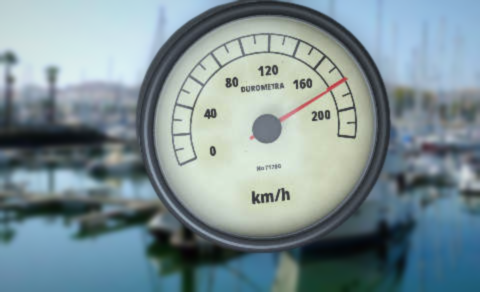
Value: km/h 180
